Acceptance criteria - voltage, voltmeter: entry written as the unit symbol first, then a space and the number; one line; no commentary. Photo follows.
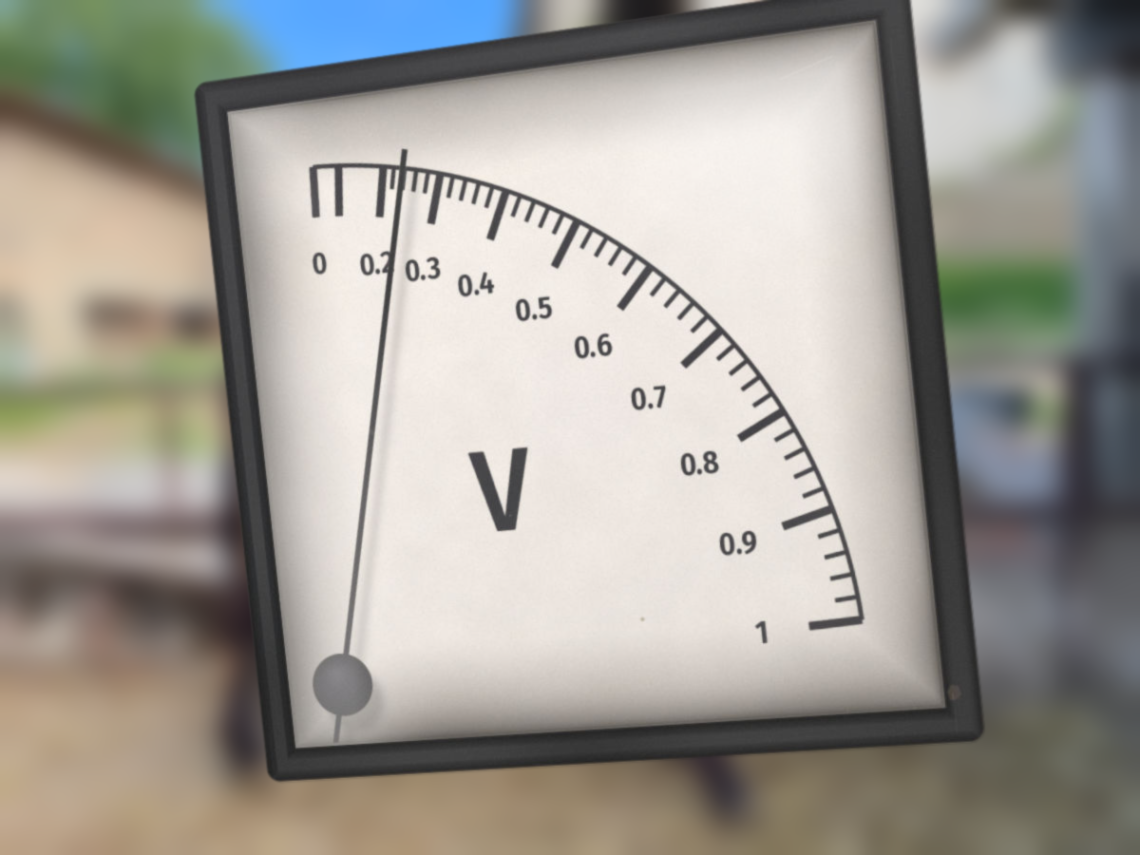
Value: V 0.24
